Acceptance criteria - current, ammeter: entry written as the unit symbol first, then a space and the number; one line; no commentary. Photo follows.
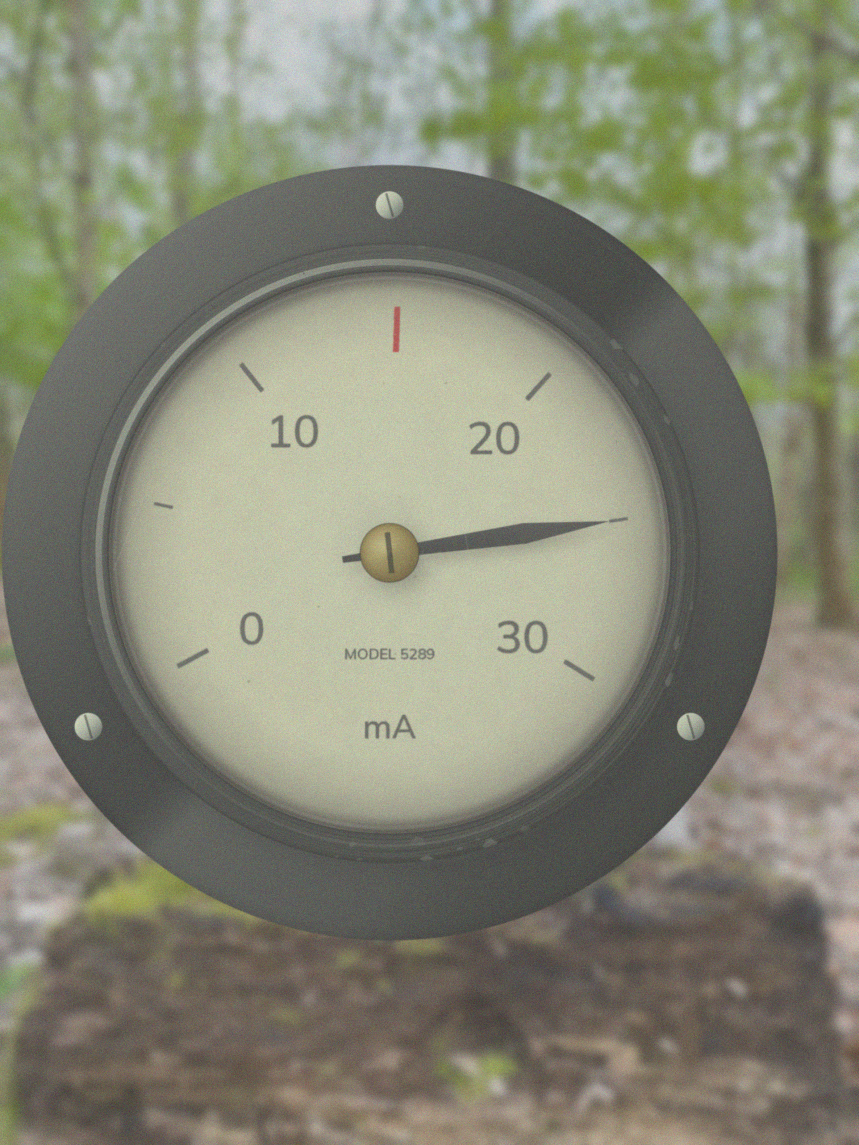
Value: mA 25
